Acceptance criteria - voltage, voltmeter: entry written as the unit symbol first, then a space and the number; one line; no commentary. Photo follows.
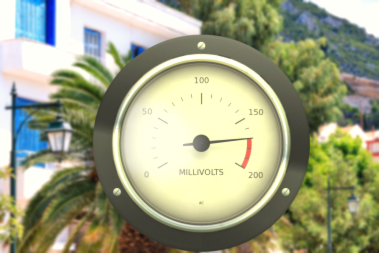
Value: mV 170
